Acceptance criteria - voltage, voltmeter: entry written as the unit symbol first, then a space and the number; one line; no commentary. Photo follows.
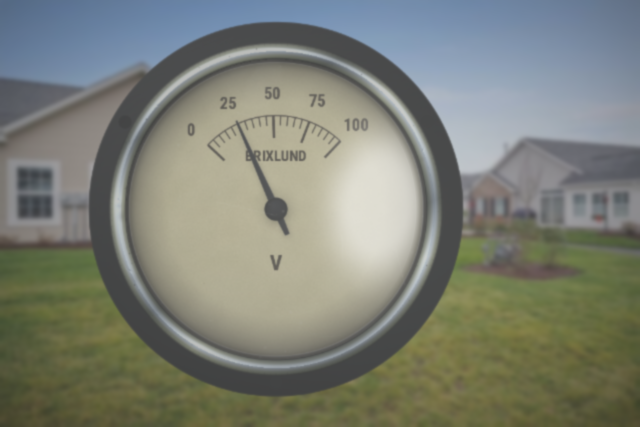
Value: V 25
